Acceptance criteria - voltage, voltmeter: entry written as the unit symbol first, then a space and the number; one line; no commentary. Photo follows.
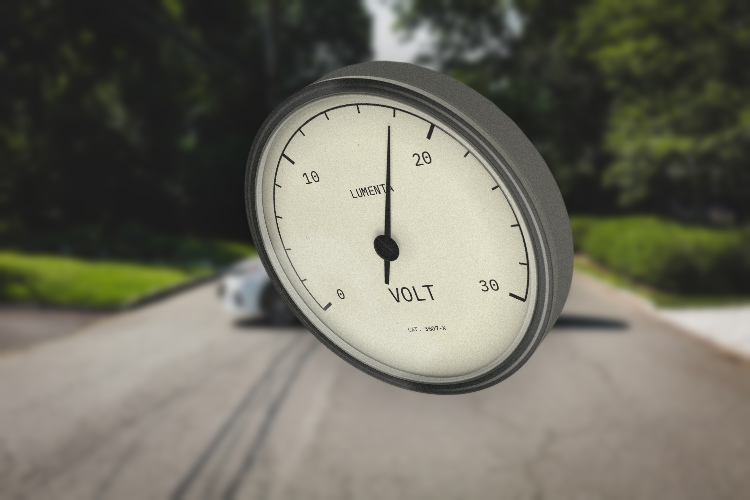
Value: V 18
